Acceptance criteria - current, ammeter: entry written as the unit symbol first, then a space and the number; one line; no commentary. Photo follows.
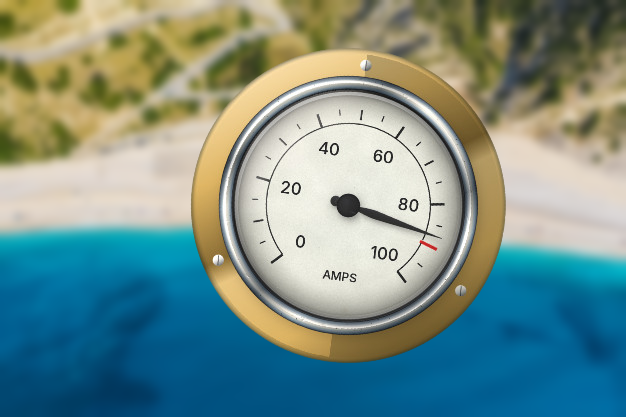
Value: A 87.5
